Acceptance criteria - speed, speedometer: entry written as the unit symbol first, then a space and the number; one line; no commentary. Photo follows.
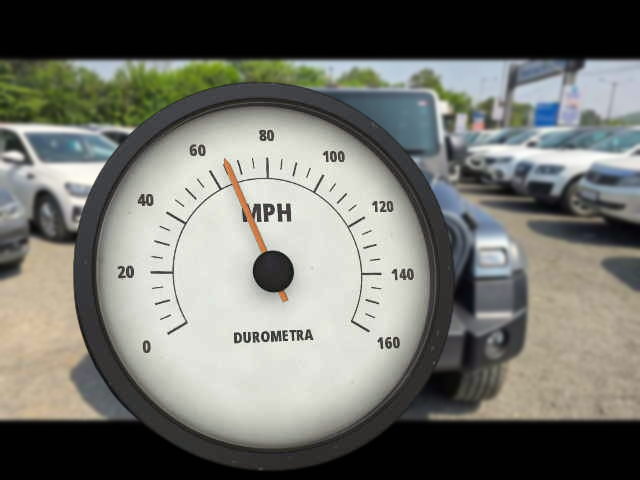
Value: mph 65
